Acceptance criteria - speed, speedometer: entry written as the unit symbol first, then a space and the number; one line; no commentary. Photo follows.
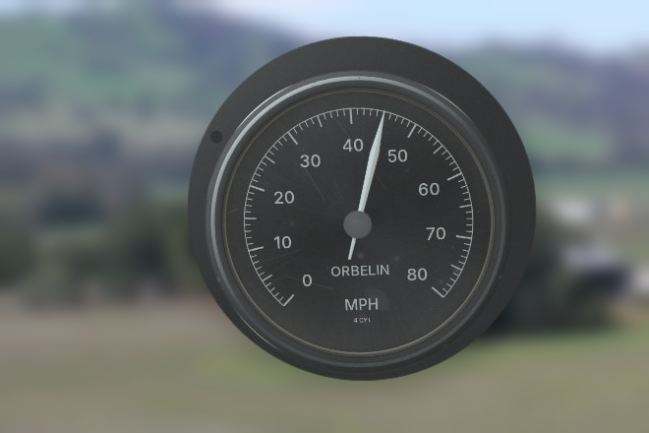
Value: mph 45
